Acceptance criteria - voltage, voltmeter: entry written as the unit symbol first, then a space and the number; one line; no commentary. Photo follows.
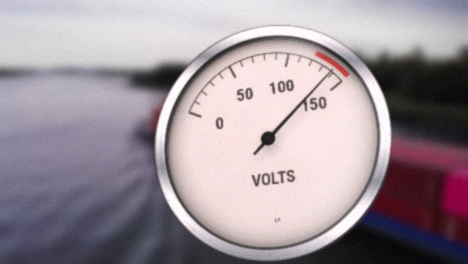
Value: V 140
